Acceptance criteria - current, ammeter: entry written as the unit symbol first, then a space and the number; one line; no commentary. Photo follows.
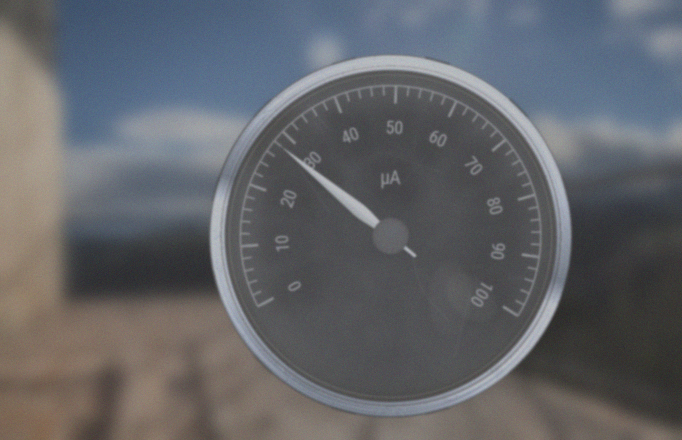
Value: µA 28
